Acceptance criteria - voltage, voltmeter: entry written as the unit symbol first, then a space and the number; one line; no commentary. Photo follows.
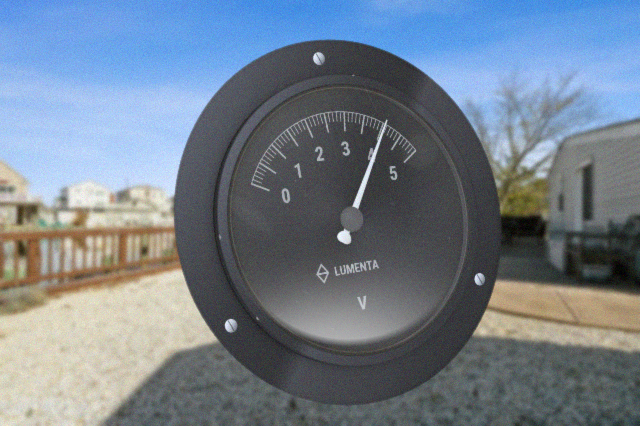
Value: V 4
